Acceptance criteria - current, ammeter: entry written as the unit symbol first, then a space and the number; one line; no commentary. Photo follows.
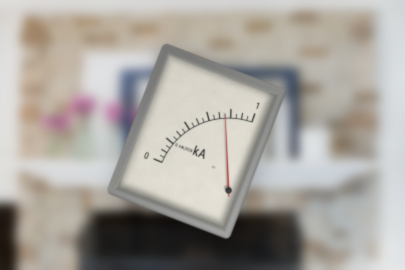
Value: kA 0.75
